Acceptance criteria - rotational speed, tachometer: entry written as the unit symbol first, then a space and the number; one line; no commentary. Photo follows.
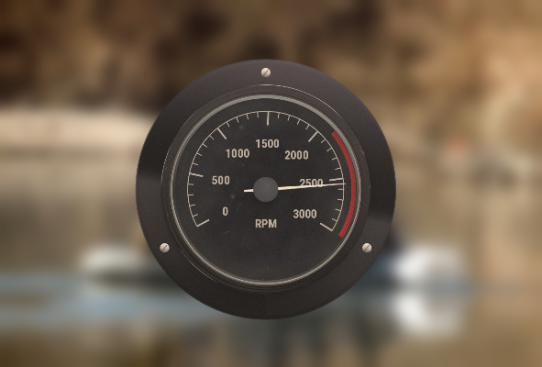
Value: rpm 2550
